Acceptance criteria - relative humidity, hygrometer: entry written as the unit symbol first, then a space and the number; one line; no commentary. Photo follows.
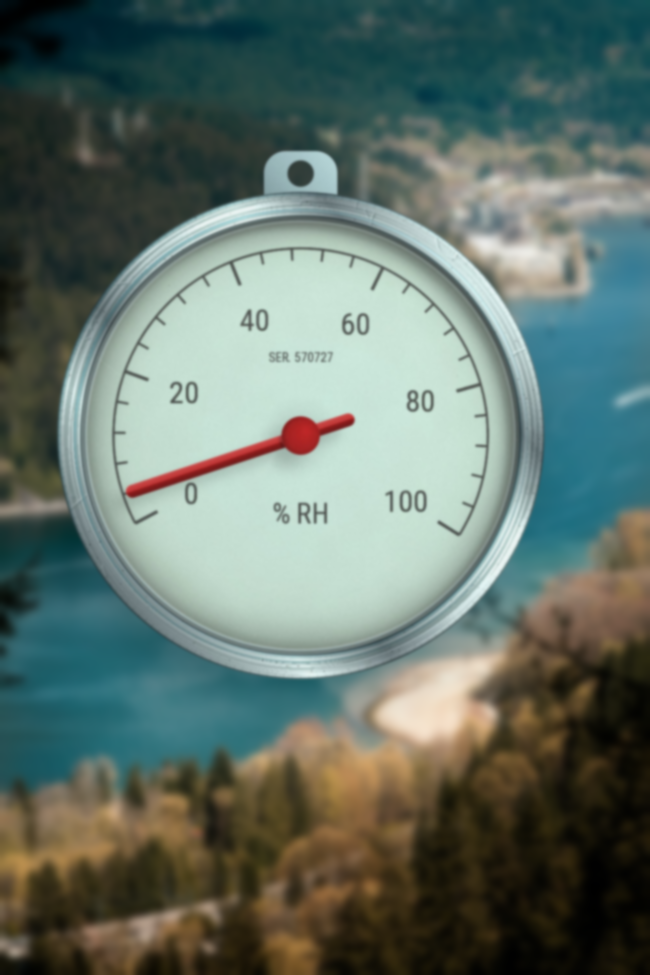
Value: % 4
